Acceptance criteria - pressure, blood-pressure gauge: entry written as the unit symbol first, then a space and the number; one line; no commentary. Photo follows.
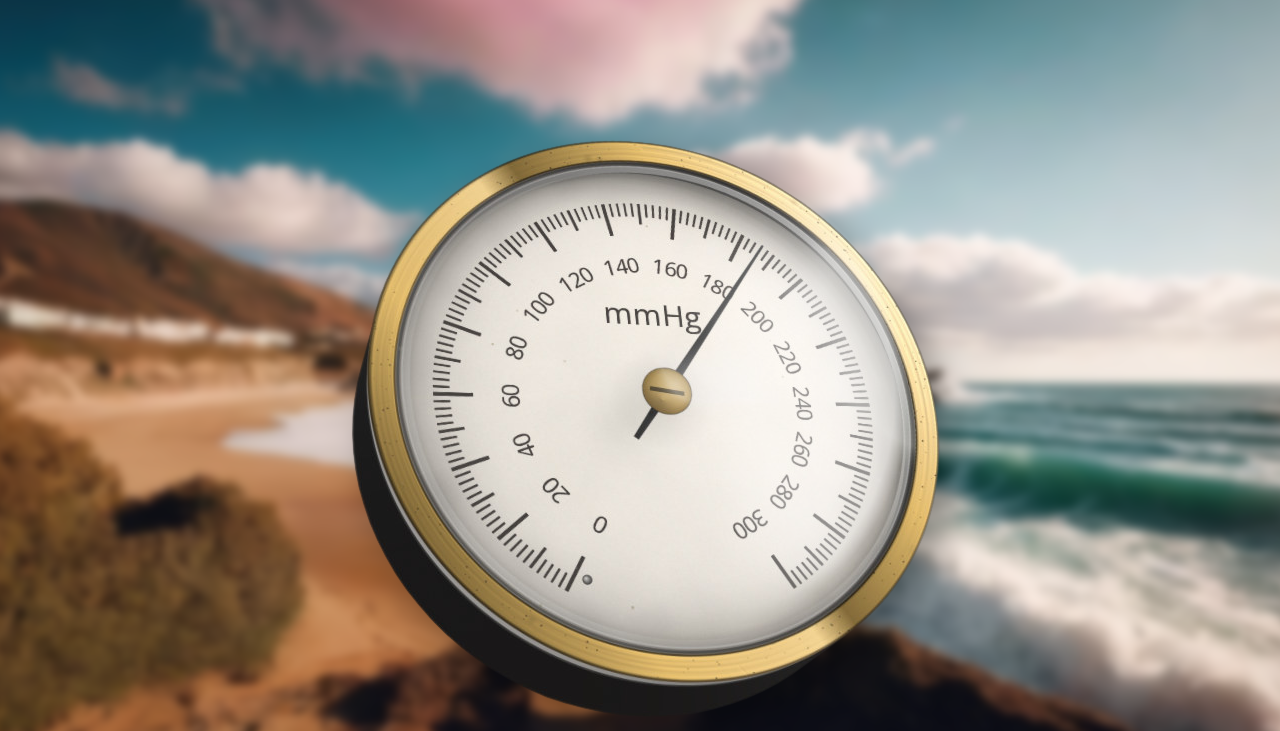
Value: mmHg 186
